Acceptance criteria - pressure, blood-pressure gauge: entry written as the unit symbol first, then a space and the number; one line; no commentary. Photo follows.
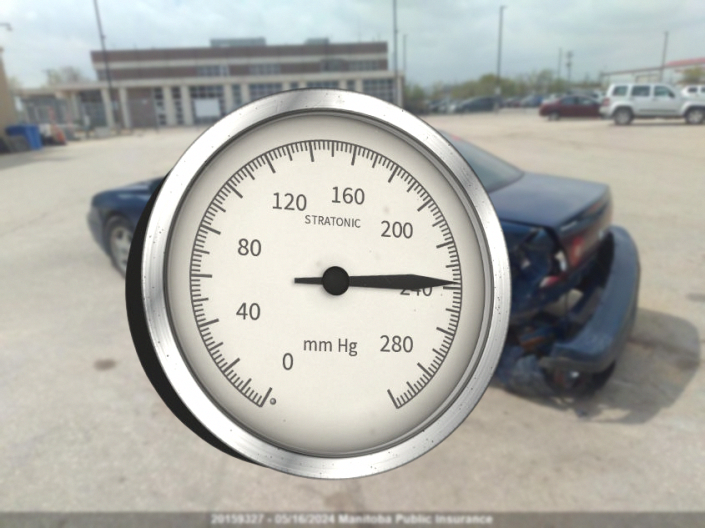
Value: mmHg 238
